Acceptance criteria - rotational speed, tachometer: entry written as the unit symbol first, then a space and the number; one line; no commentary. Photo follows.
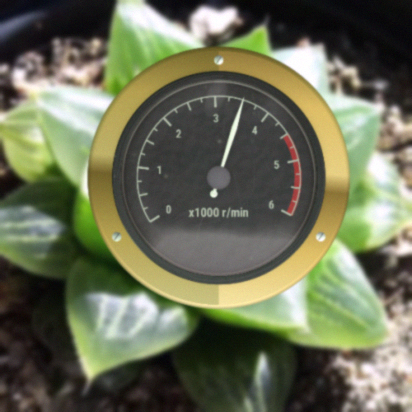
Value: rpm 3500
